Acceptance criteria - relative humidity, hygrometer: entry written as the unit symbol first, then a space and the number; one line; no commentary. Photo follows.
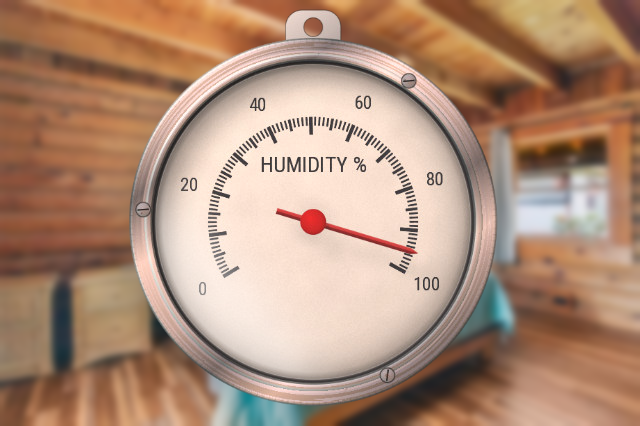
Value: % 95
